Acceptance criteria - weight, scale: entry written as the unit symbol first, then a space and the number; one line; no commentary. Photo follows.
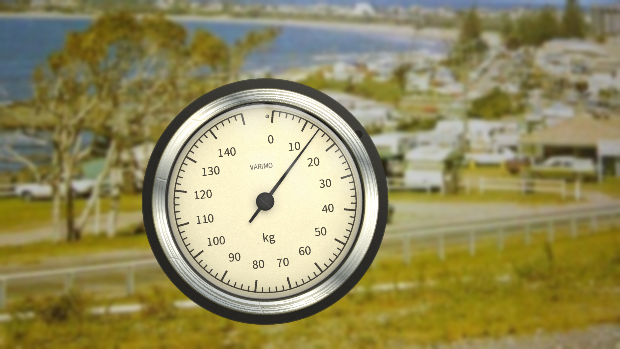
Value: kg 14
